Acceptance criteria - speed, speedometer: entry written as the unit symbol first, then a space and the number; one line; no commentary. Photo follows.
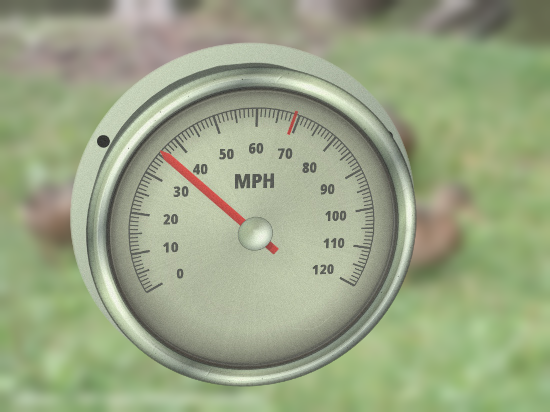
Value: mph 36
